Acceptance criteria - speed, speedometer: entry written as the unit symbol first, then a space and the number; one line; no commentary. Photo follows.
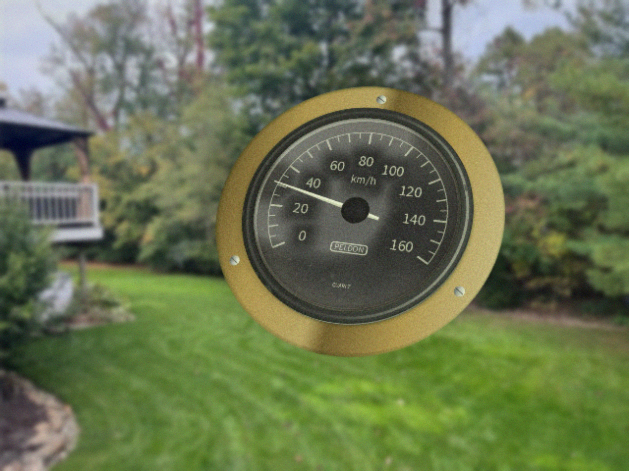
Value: km/h 30
